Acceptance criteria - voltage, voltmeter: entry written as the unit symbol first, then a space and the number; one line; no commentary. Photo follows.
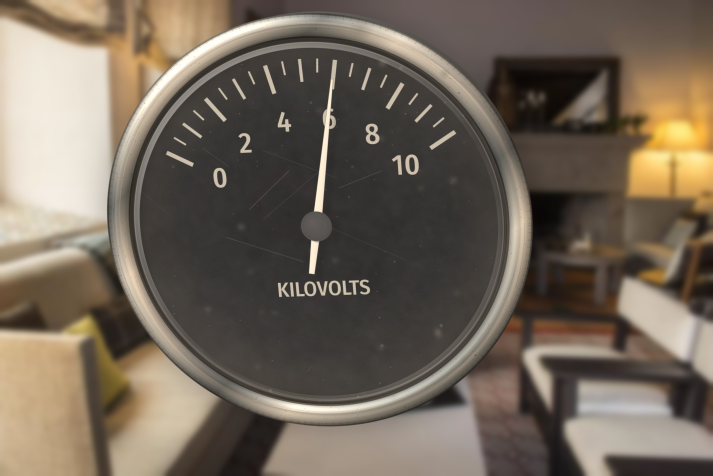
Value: kV 6
